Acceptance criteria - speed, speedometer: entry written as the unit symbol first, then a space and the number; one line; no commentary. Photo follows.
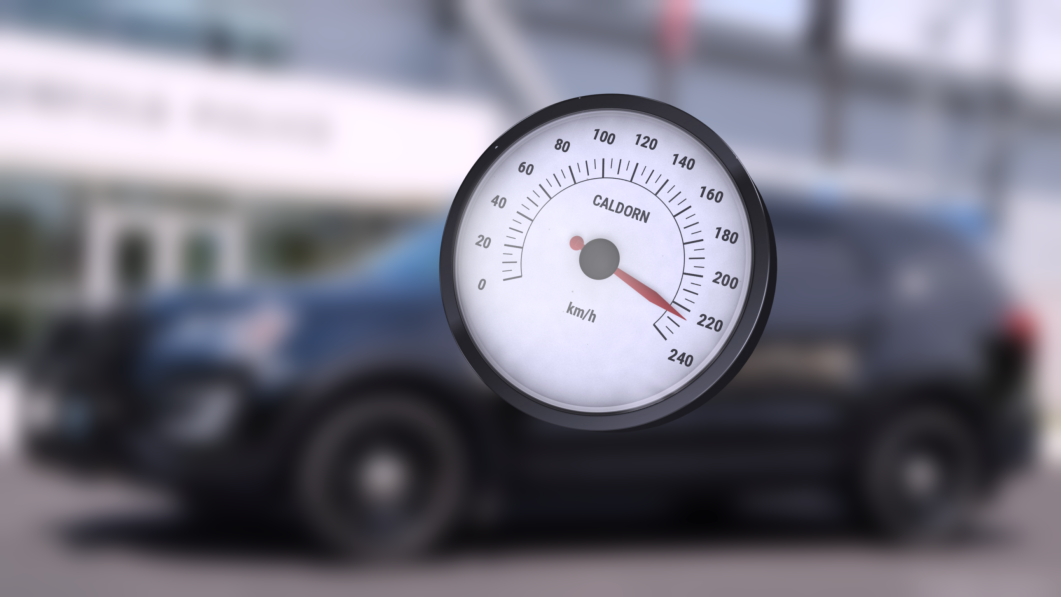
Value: km/h 225
